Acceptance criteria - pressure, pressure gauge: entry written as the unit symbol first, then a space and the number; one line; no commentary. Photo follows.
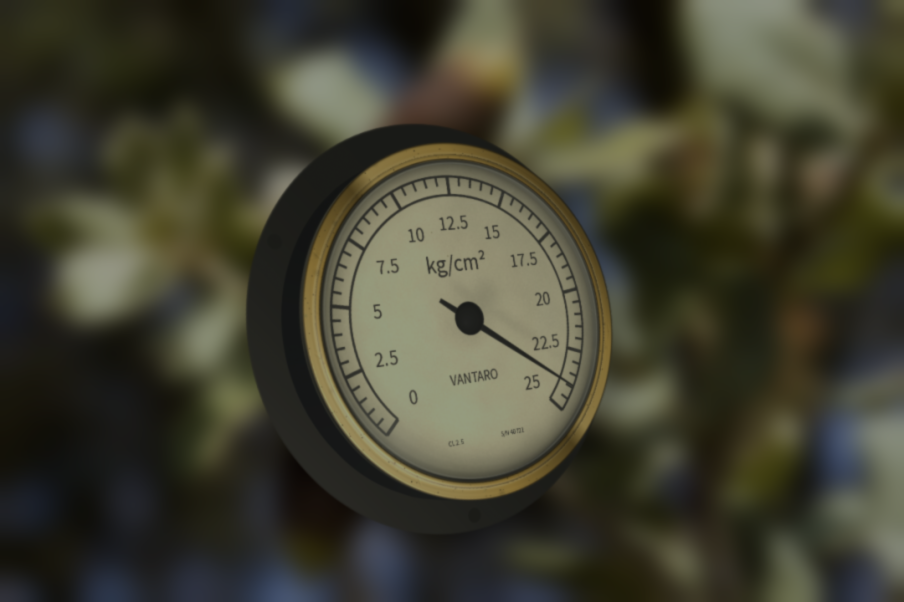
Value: kg/cm² 24
